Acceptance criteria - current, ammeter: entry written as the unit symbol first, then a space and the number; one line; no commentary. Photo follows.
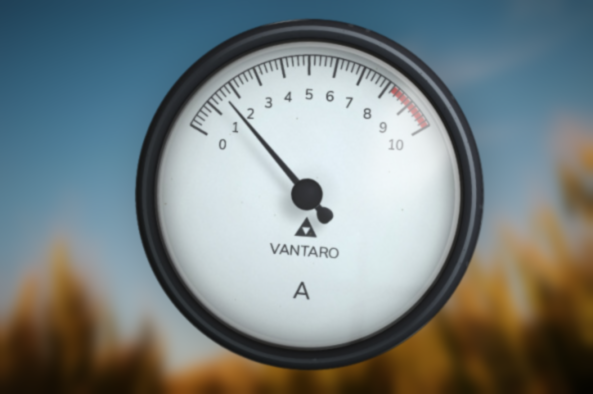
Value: A 1.6
